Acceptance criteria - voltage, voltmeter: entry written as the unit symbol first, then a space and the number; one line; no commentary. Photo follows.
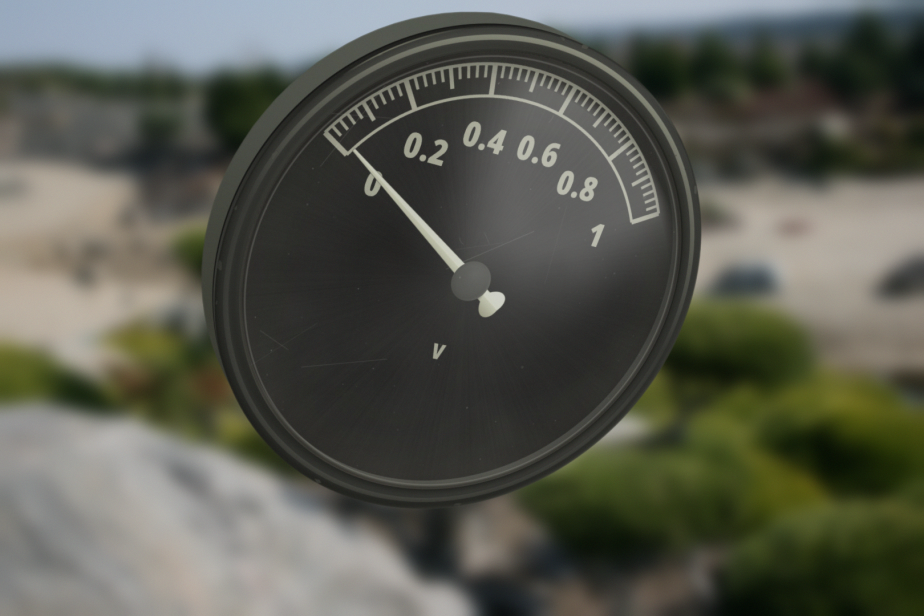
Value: V 0.02
